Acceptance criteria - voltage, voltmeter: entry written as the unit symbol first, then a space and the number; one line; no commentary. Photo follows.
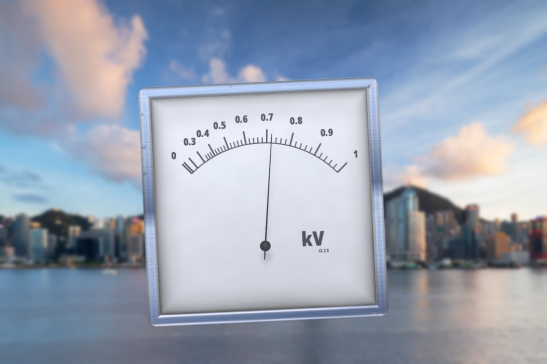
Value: kV 0.72
